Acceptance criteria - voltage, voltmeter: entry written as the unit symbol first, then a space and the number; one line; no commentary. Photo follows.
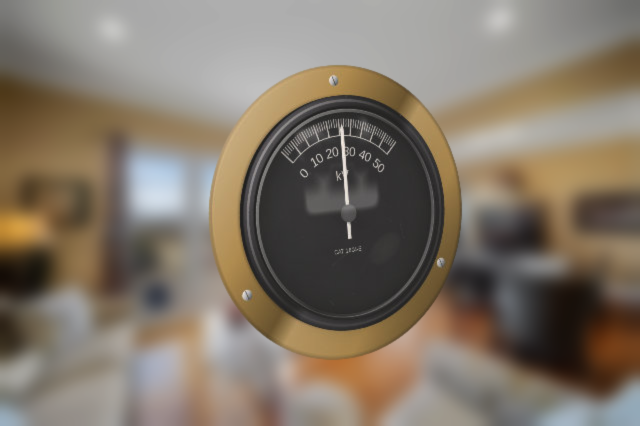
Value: kV 25
